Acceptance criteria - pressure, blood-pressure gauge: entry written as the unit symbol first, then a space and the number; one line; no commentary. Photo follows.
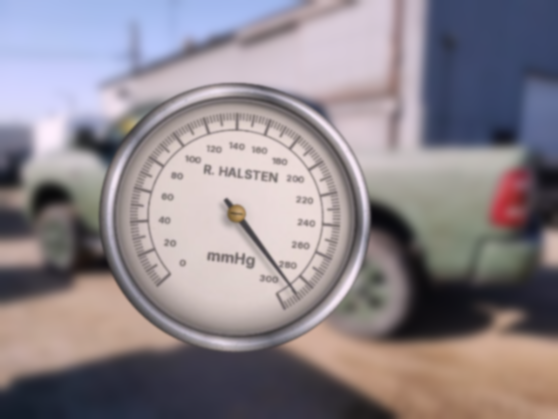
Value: mmHg 290
